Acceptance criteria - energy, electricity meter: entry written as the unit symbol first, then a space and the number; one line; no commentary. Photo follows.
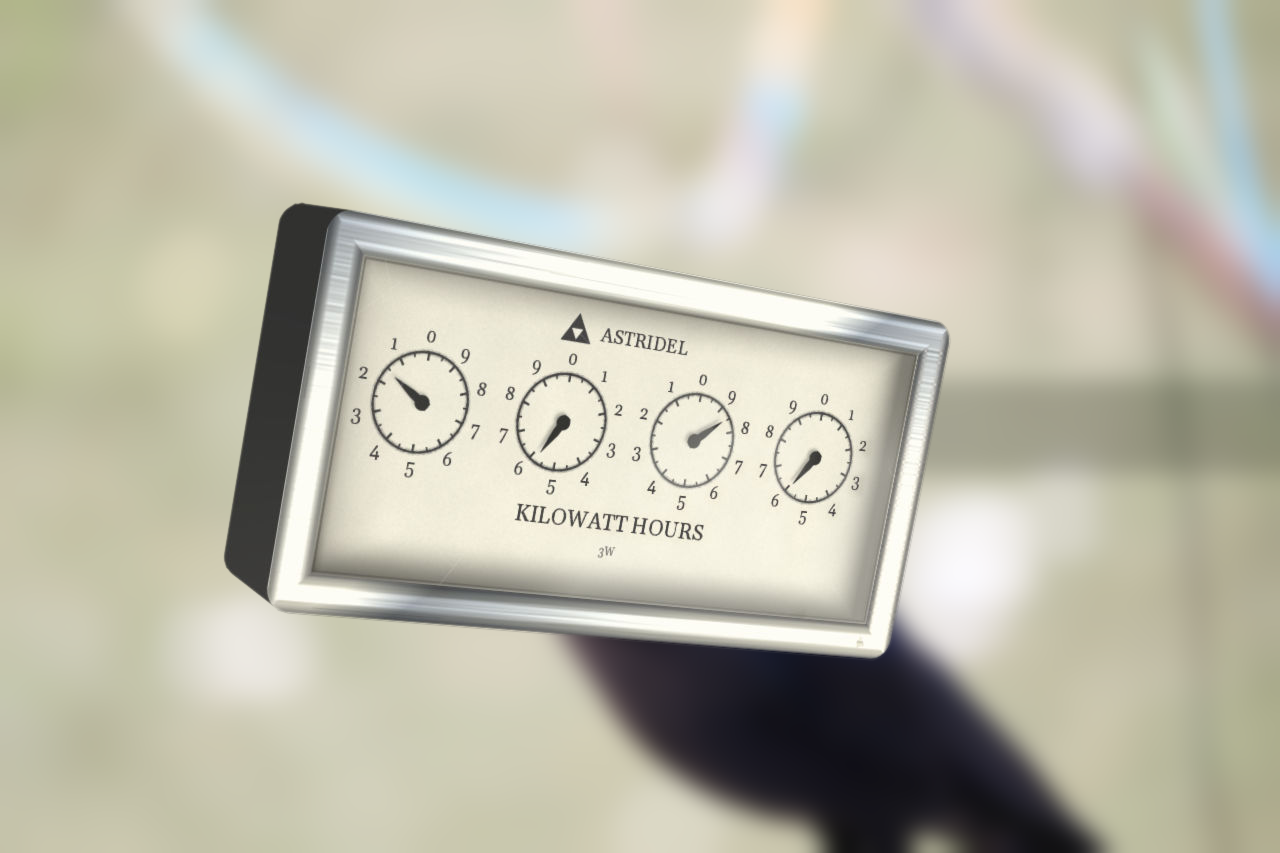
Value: kWh 1586
